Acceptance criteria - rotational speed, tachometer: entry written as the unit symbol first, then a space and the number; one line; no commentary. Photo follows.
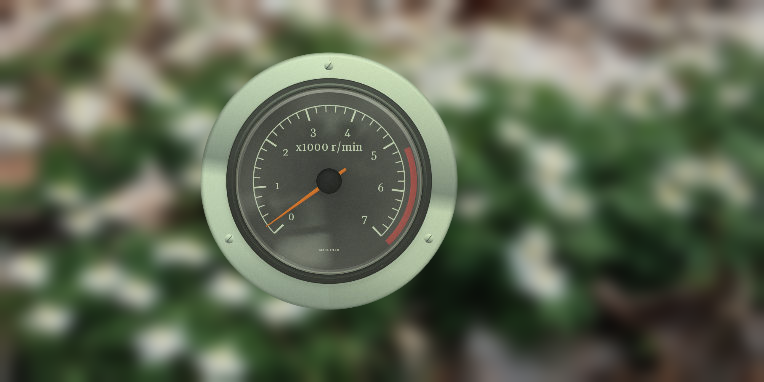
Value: rpm 200
